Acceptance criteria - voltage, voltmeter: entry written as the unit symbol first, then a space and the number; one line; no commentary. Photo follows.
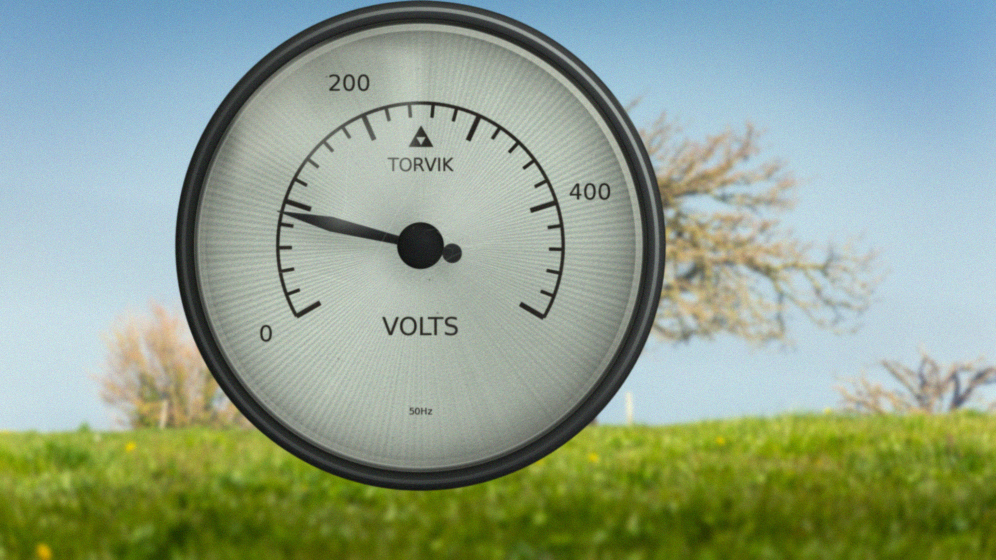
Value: V 90
